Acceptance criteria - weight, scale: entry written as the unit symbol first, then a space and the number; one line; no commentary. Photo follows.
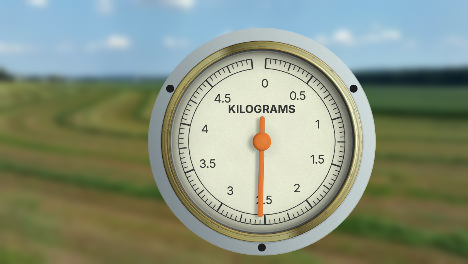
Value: kg 2.55
